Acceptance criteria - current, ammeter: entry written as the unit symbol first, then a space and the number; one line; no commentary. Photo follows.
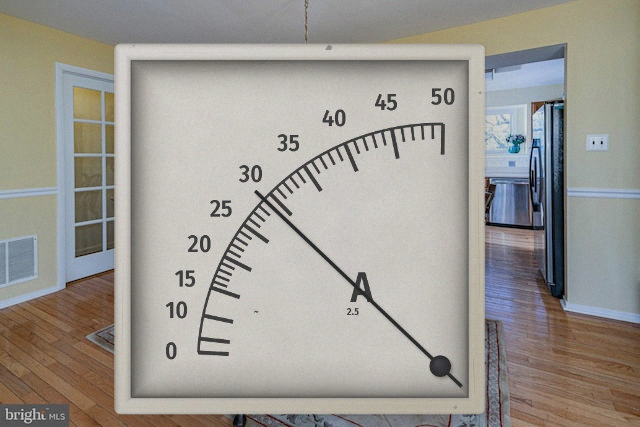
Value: A 29
